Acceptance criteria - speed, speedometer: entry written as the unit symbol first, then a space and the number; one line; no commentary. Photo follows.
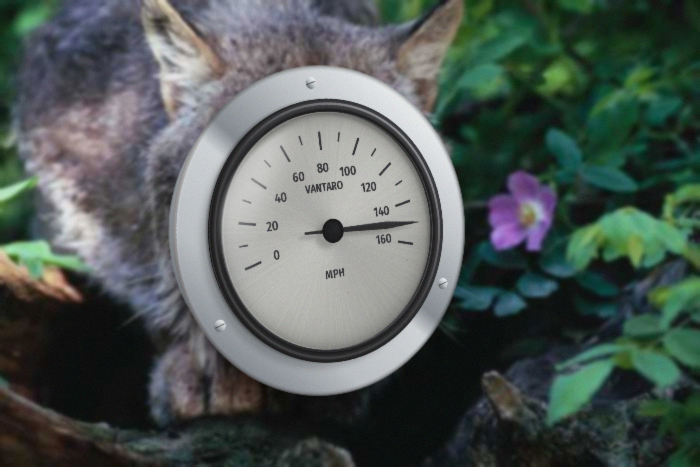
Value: mph 150
